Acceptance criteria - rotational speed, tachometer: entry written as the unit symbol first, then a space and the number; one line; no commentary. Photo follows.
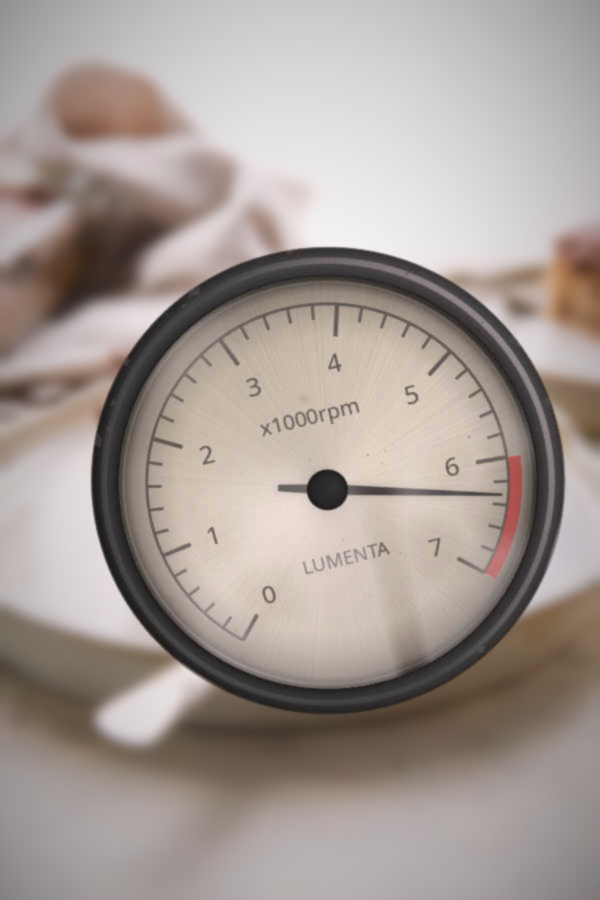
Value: rpm 6300
